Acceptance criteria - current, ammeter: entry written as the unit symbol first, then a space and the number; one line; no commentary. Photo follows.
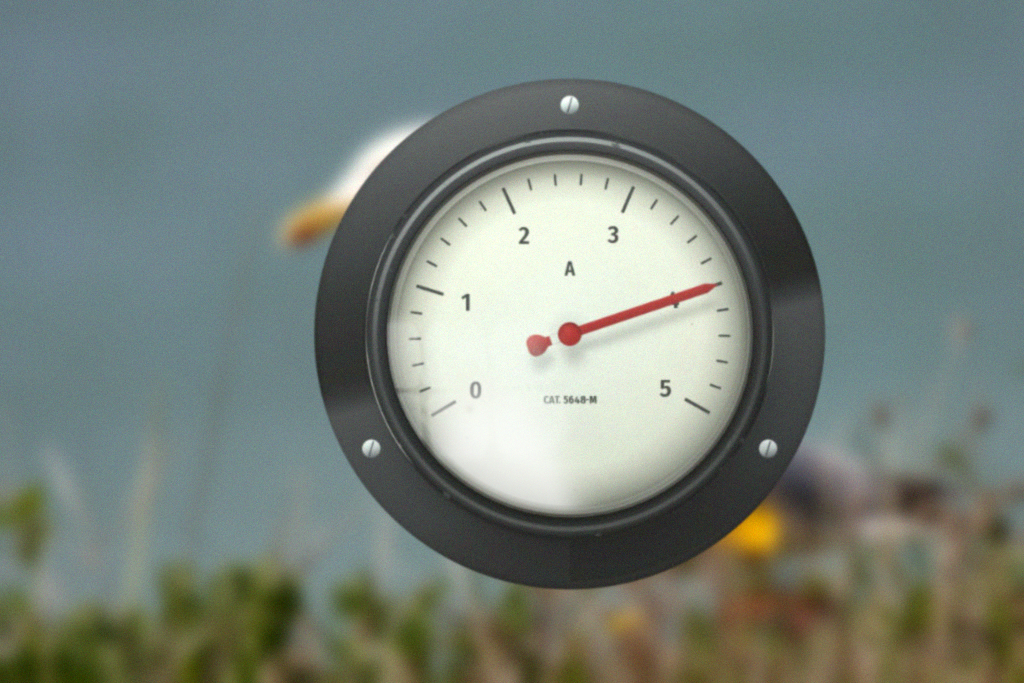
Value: A 4
